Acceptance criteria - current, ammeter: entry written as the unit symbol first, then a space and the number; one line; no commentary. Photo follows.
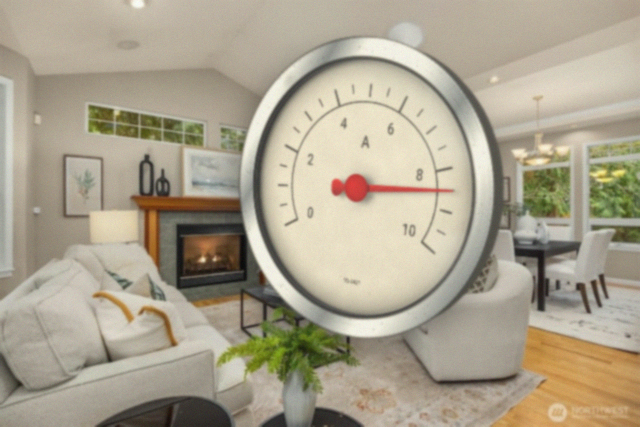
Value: A 8.5
